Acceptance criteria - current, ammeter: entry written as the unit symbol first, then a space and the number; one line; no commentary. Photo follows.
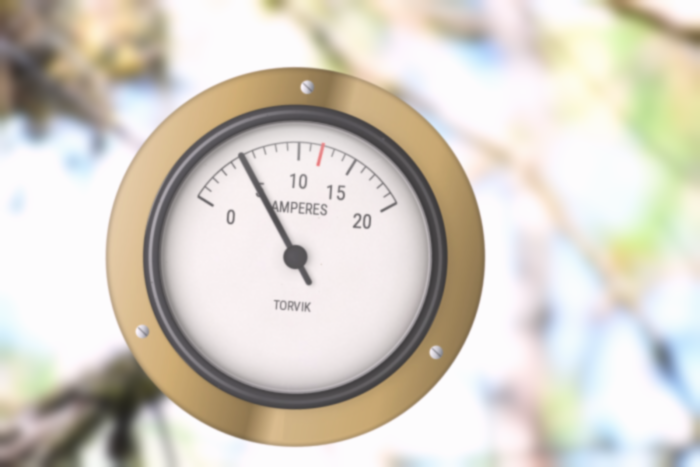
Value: A 5
